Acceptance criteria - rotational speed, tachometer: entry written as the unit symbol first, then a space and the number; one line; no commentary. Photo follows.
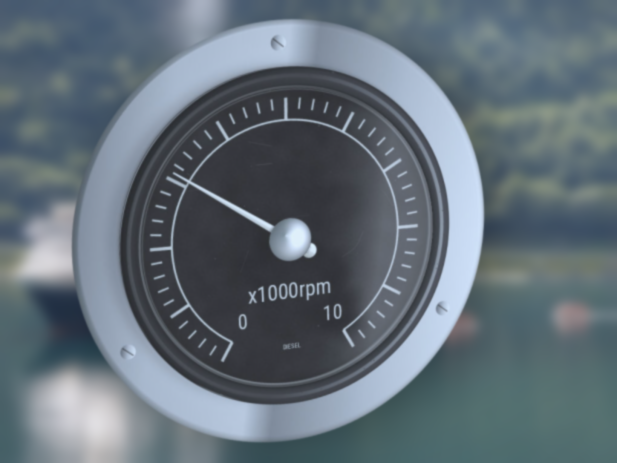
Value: rpm 3100
